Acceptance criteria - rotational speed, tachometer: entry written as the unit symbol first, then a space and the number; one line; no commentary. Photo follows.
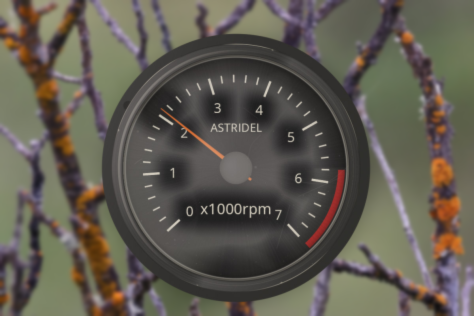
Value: rpm 2100
